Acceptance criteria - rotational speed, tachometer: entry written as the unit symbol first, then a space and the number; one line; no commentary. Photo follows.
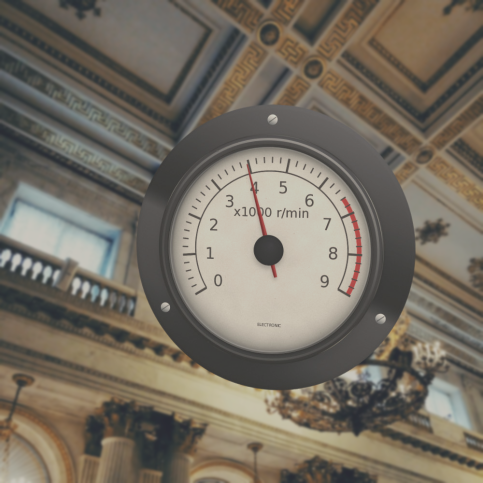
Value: rpm 4000
